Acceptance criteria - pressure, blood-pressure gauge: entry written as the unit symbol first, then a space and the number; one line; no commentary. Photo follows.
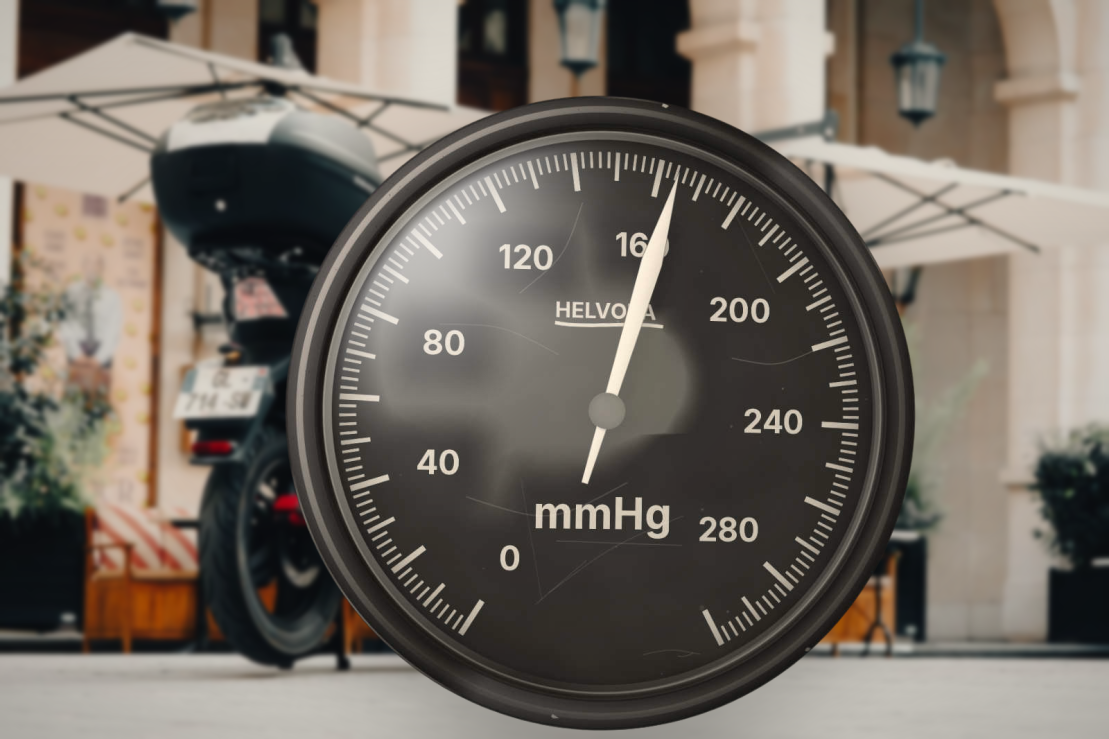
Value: mmHg 164
